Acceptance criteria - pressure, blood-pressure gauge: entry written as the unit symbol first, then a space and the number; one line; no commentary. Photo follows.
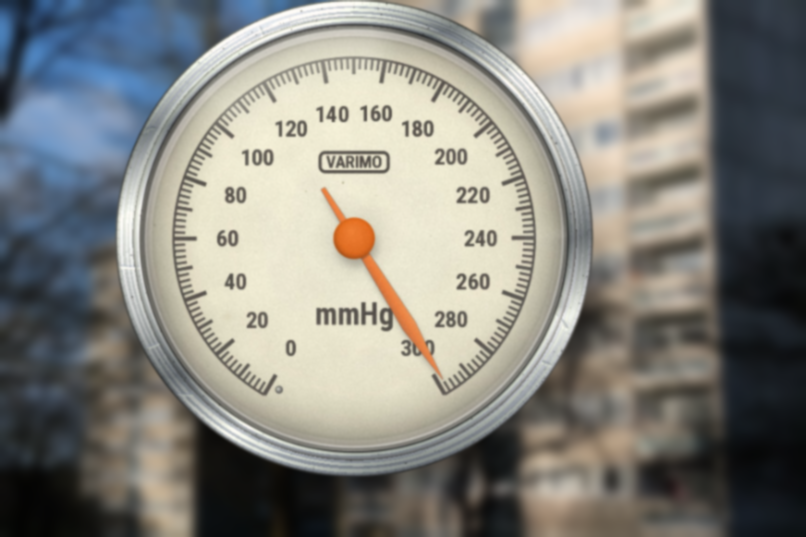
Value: mmHg 298
